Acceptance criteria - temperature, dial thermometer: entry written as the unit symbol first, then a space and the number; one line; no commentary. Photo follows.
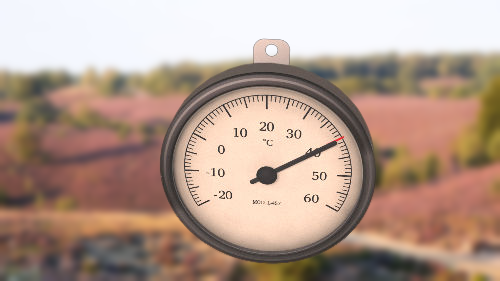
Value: °C 40
